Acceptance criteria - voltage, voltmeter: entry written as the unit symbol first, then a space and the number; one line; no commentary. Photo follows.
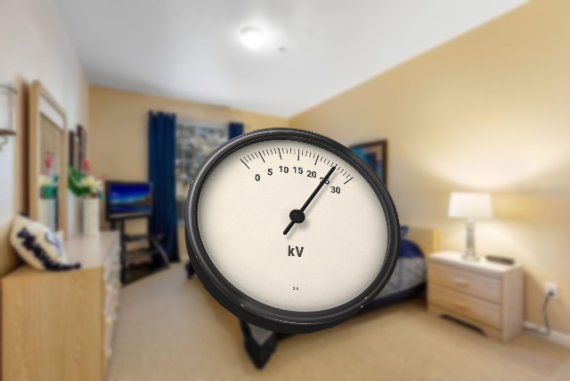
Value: kV 25
